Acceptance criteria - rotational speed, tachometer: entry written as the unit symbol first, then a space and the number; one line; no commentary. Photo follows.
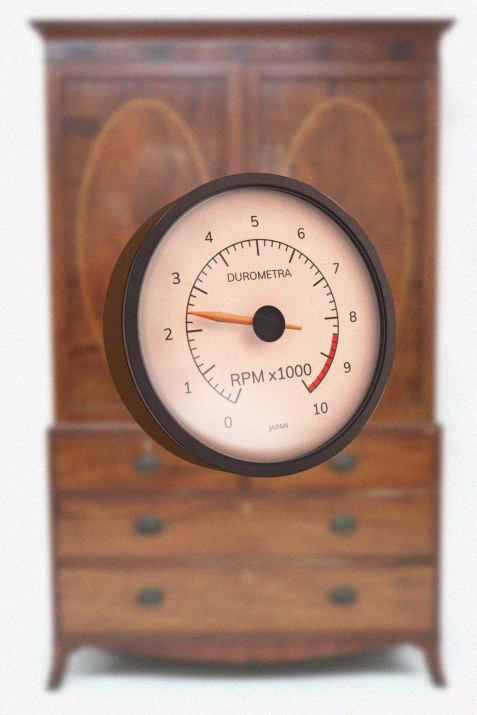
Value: rpm 2400
